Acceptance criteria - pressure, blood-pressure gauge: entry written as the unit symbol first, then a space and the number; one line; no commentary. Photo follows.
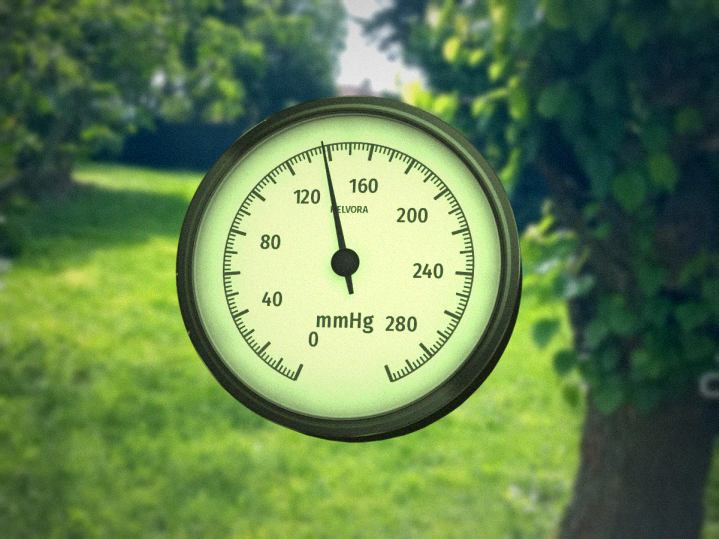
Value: mmHg 138
